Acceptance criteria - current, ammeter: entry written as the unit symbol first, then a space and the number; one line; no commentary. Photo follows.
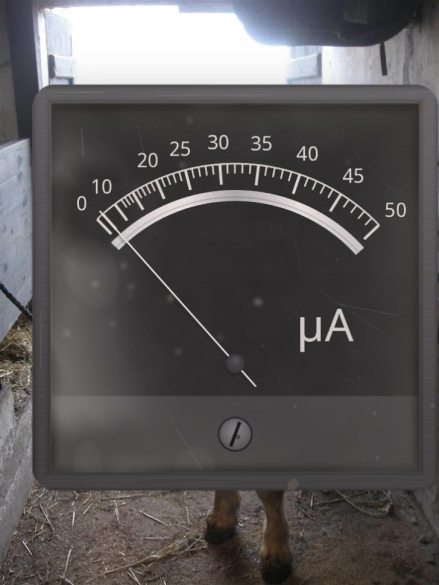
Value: µA 5
